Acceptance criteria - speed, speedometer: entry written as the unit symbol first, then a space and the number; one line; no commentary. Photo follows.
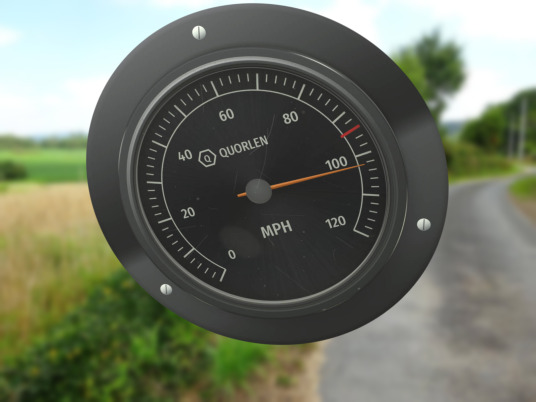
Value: mph 102
